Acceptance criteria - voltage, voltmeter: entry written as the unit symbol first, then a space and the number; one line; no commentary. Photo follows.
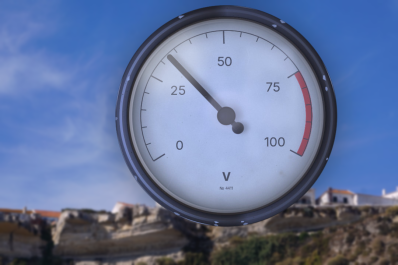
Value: V 32.5
